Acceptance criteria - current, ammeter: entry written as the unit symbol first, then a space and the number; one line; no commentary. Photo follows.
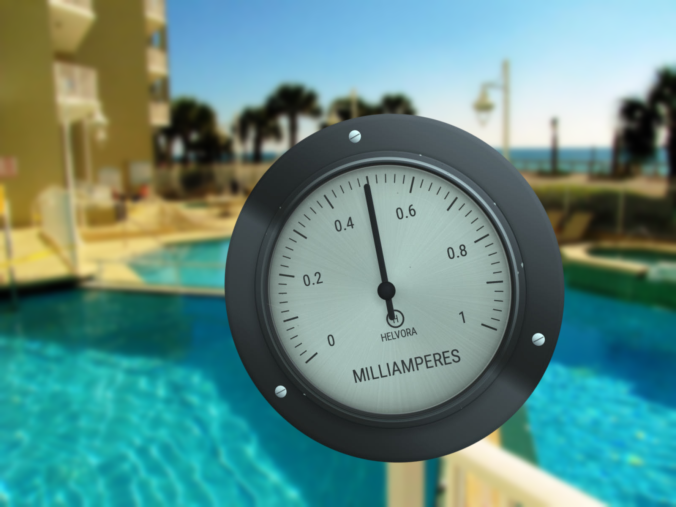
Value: mA 0.5
